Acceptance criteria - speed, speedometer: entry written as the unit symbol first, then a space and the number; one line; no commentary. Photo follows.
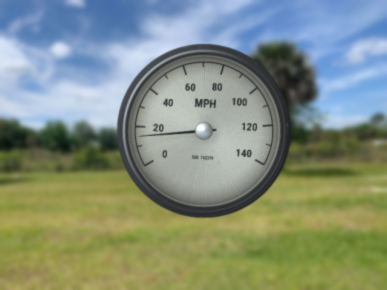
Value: mph 15
